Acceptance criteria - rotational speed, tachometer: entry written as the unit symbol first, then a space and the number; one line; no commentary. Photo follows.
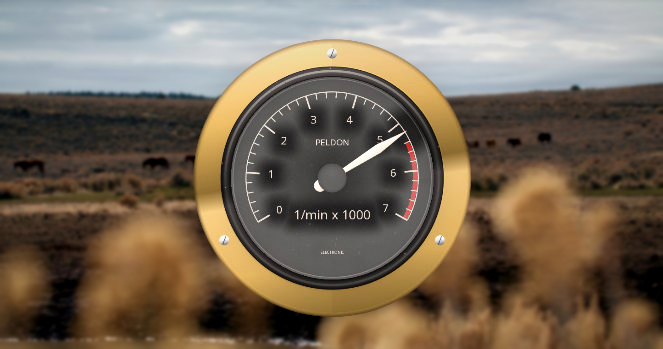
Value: rpm 5200
